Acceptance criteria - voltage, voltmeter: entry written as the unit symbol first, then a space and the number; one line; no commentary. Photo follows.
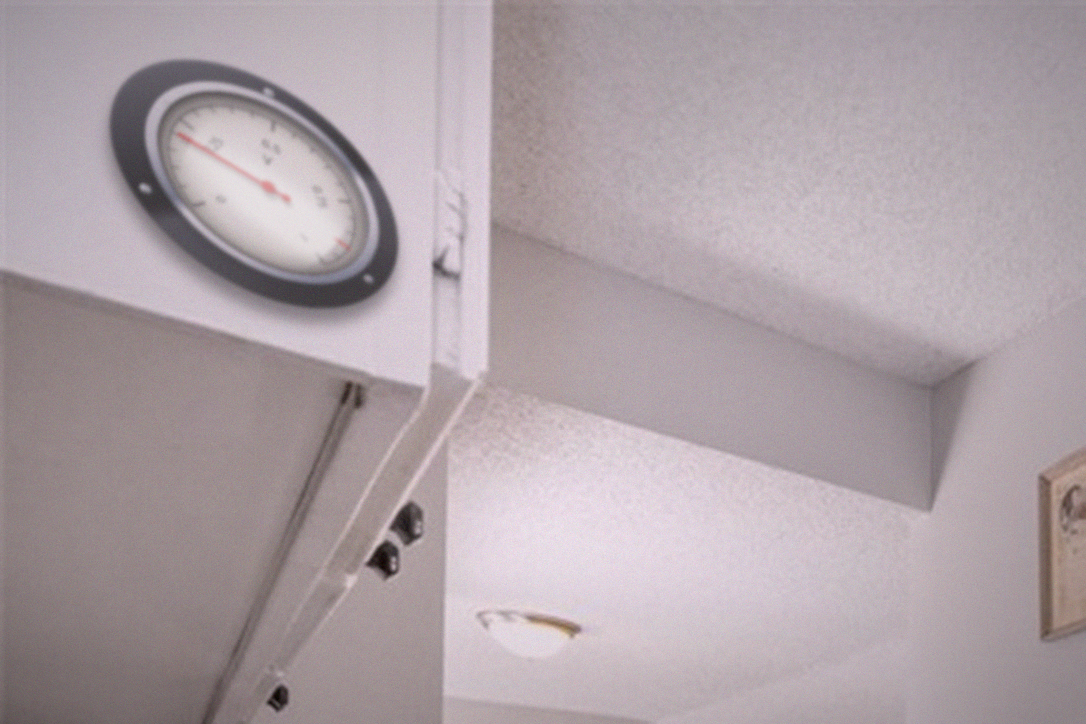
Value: V 0.2
